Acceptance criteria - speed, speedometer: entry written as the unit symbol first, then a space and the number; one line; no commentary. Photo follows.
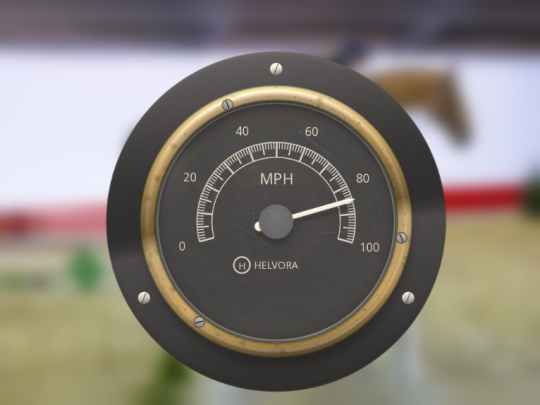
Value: mph 85
